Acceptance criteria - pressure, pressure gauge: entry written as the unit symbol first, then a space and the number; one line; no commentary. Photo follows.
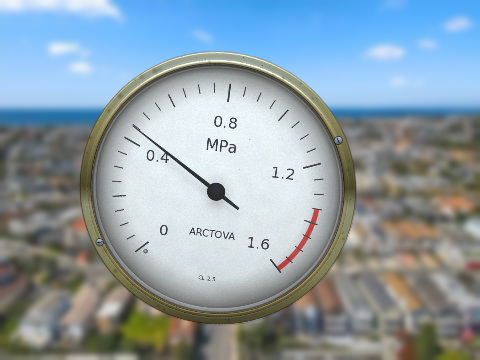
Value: MPa 0.45
